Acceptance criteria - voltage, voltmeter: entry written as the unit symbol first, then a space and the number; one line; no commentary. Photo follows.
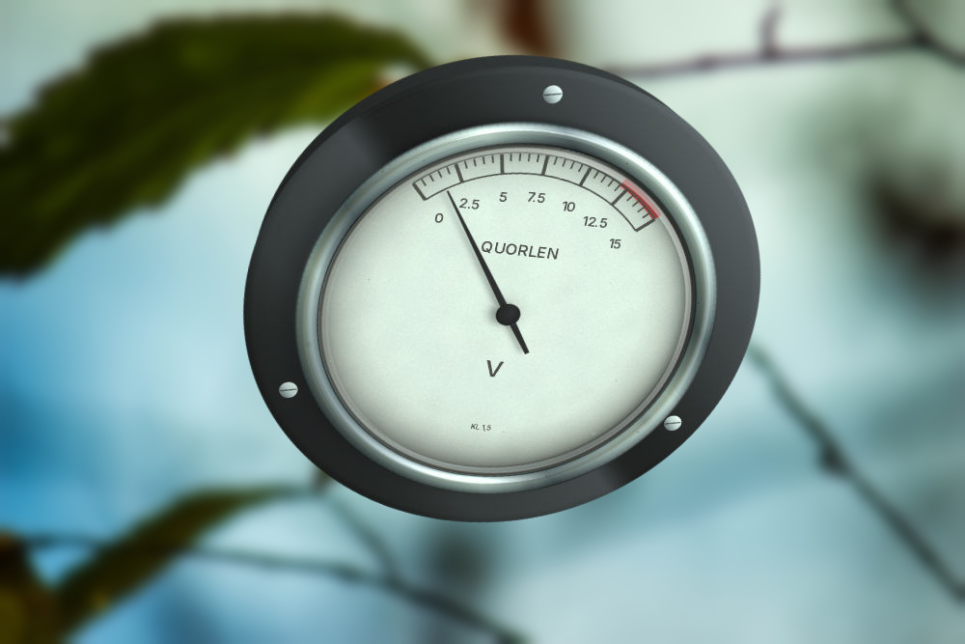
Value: V 1.5
